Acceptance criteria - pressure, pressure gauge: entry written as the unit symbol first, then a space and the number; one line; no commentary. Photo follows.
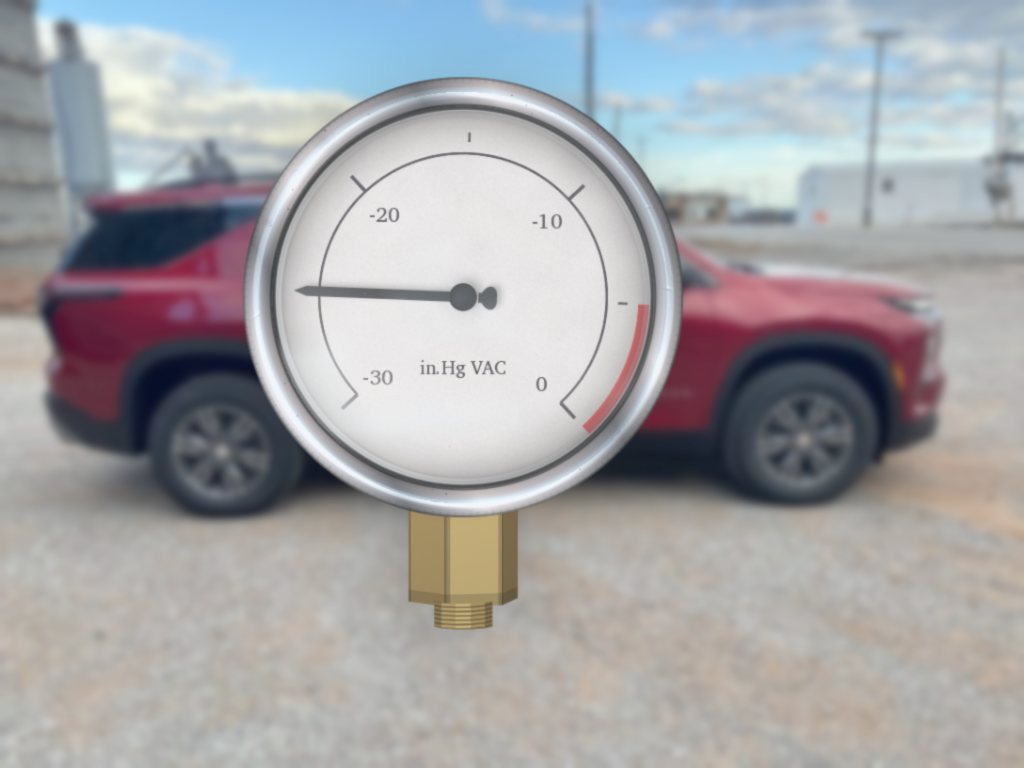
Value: inHg -25
